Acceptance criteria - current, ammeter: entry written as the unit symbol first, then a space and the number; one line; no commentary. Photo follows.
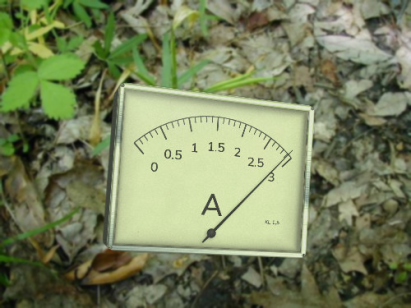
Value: A 2.9
